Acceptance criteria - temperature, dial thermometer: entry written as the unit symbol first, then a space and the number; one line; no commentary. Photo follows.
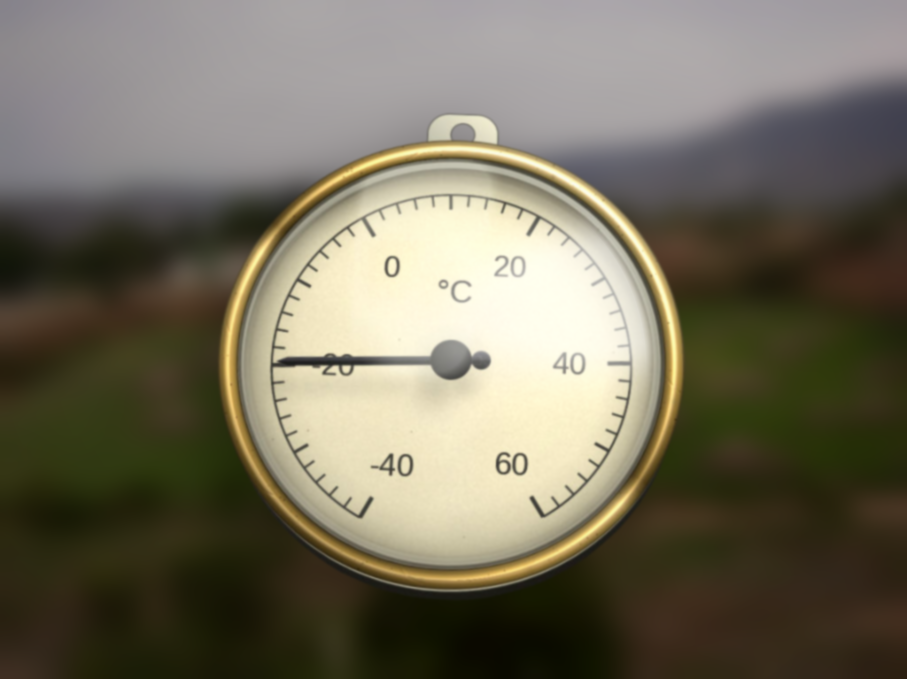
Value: °C -20
